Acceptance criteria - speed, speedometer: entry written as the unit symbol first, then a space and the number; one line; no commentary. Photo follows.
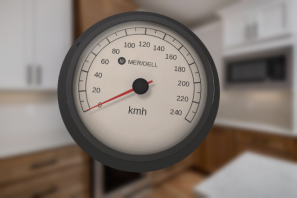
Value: km/h 0
